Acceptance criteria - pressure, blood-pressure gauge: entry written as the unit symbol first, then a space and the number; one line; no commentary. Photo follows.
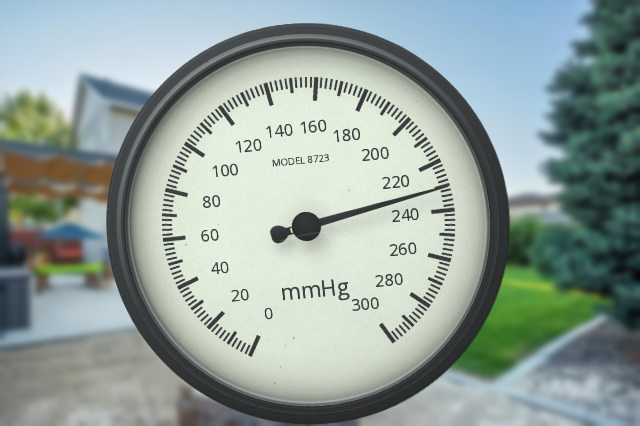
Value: mmHg 230
